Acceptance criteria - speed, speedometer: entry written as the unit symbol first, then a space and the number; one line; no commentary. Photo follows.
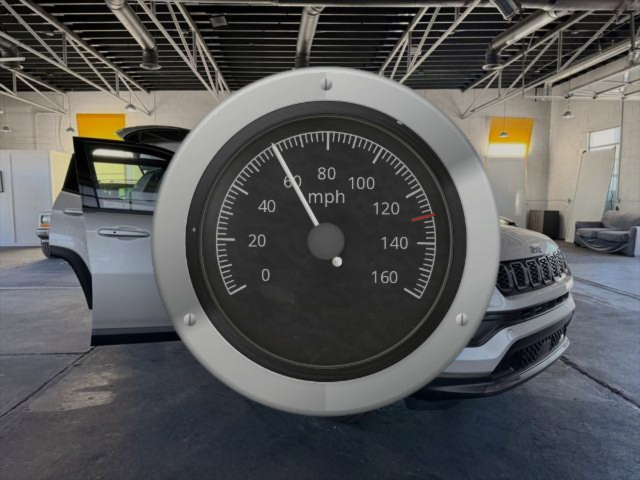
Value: mph 60
